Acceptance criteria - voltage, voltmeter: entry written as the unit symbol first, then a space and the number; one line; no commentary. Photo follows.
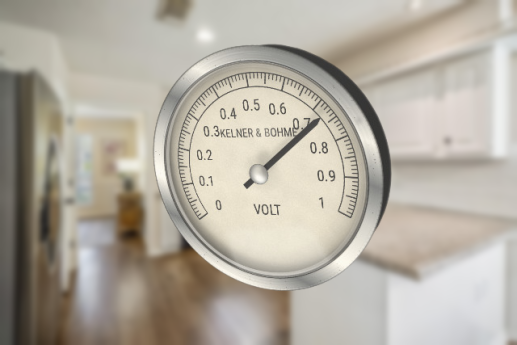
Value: V 0.73
